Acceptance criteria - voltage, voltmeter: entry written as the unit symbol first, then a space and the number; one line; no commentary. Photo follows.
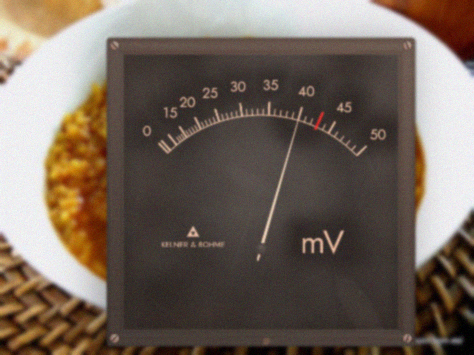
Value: mV 40
